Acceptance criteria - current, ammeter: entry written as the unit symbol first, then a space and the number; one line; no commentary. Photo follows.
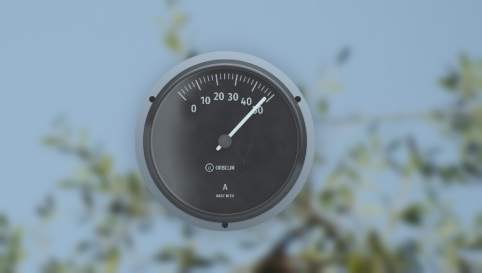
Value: A 48
